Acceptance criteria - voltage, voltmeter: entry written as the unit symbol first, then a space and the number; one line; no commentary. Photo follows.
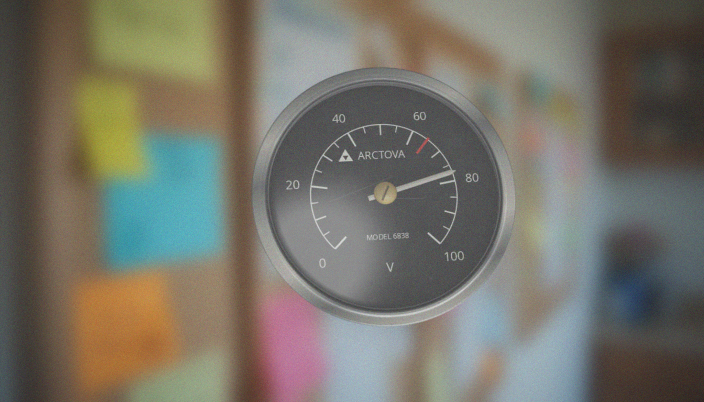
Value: V 77.5
